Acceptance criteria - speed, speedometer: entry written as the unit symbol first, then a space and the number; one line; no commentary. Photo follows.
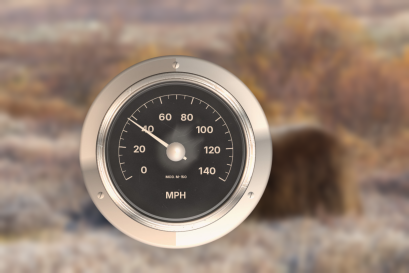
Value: mph 37.5
